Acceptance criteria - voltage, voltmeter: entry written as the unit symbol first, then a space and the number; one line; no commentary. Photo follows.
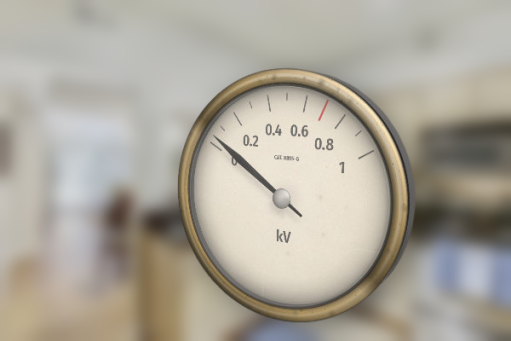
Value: kV 0.05
